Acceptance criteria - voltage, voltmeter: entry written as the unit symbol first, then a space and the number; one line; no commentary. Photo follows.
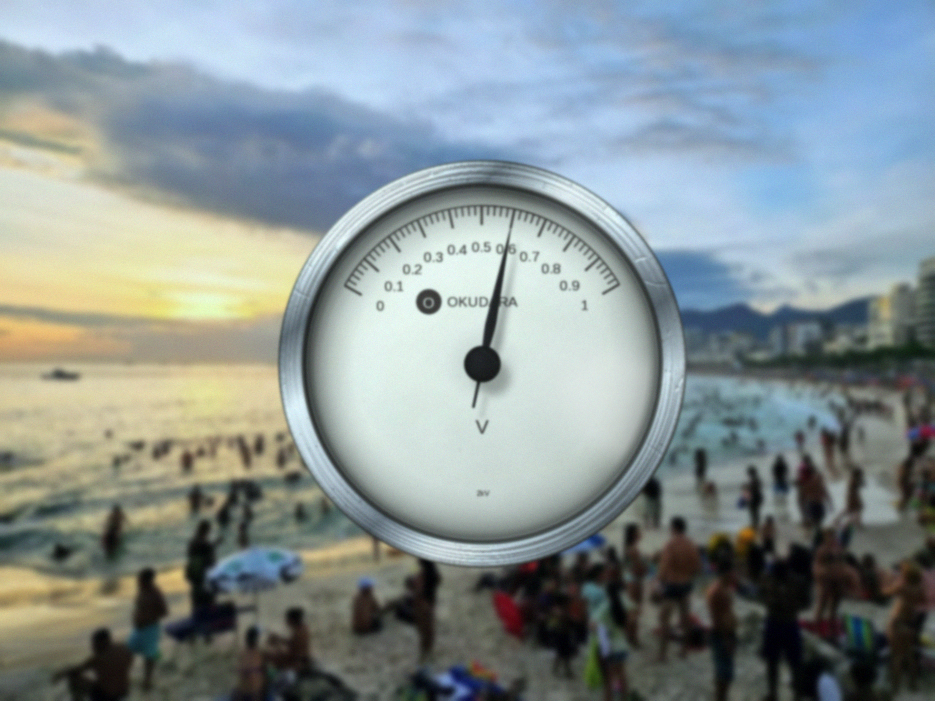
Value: V 0.6
